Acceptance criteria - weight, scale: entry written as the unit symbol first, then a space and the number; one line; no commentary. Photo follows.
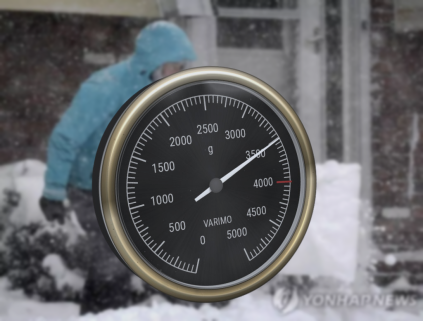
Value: g 3500
